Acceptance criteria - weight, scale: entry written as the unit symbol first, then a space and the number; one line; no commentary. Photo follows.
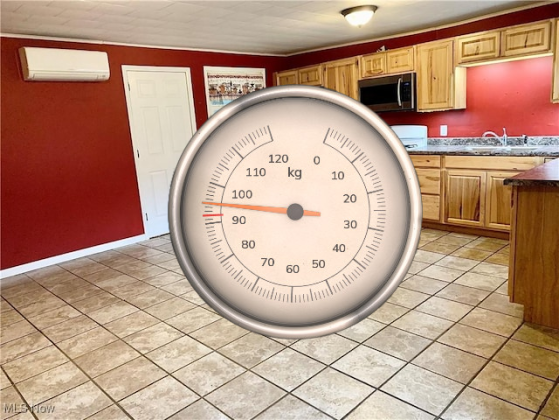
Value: kg 95
